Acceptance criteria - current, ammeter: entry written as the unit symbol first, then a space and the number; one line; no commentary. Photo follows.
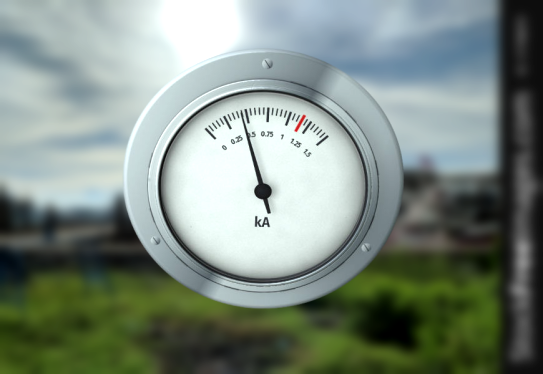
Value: kA 0.45
